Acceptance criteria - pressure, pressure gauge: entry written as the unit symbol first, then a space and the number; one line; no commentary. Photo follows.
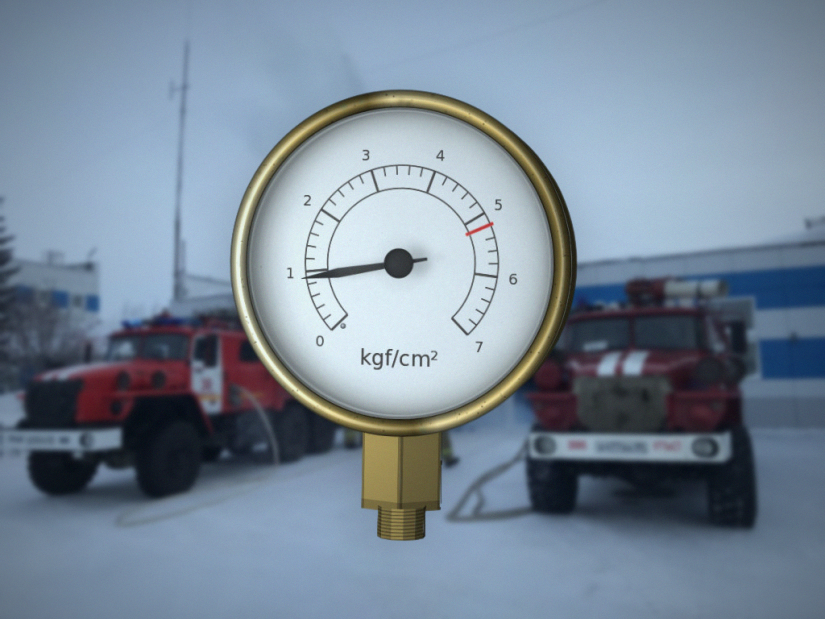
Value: kg/cm² 0.9
